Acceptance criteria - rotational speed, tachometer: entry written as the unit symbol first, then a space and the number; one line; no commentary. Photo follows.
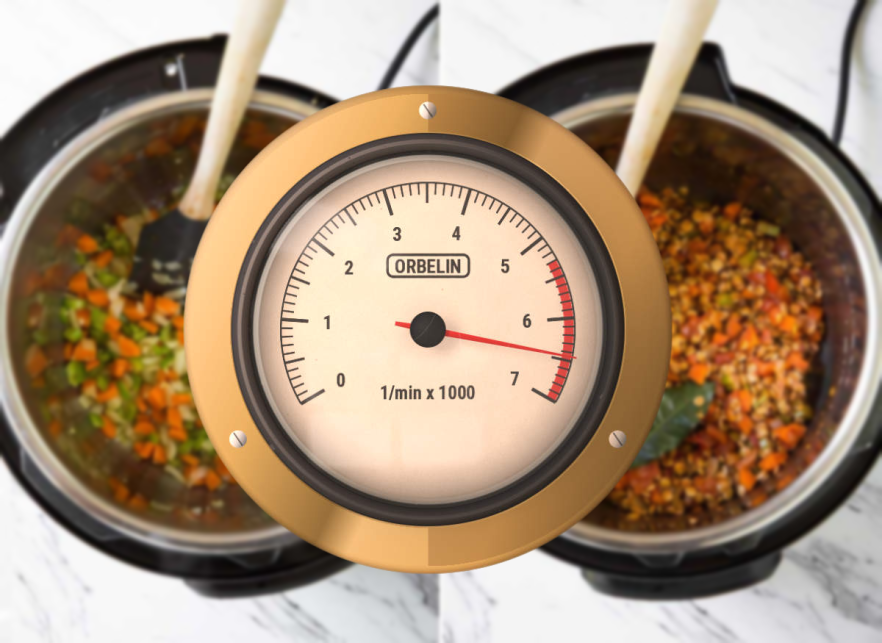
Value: rpm 6450
